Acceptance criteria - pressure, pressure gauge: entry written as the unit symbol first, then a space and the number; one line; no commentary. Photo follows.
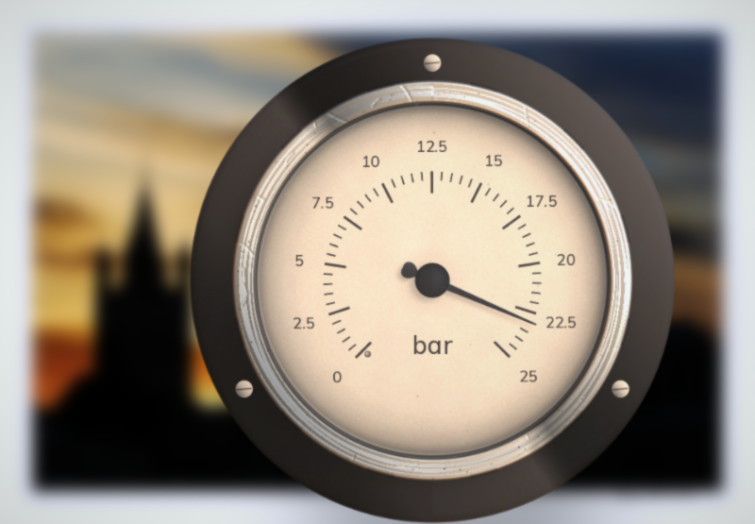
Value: bar 23
